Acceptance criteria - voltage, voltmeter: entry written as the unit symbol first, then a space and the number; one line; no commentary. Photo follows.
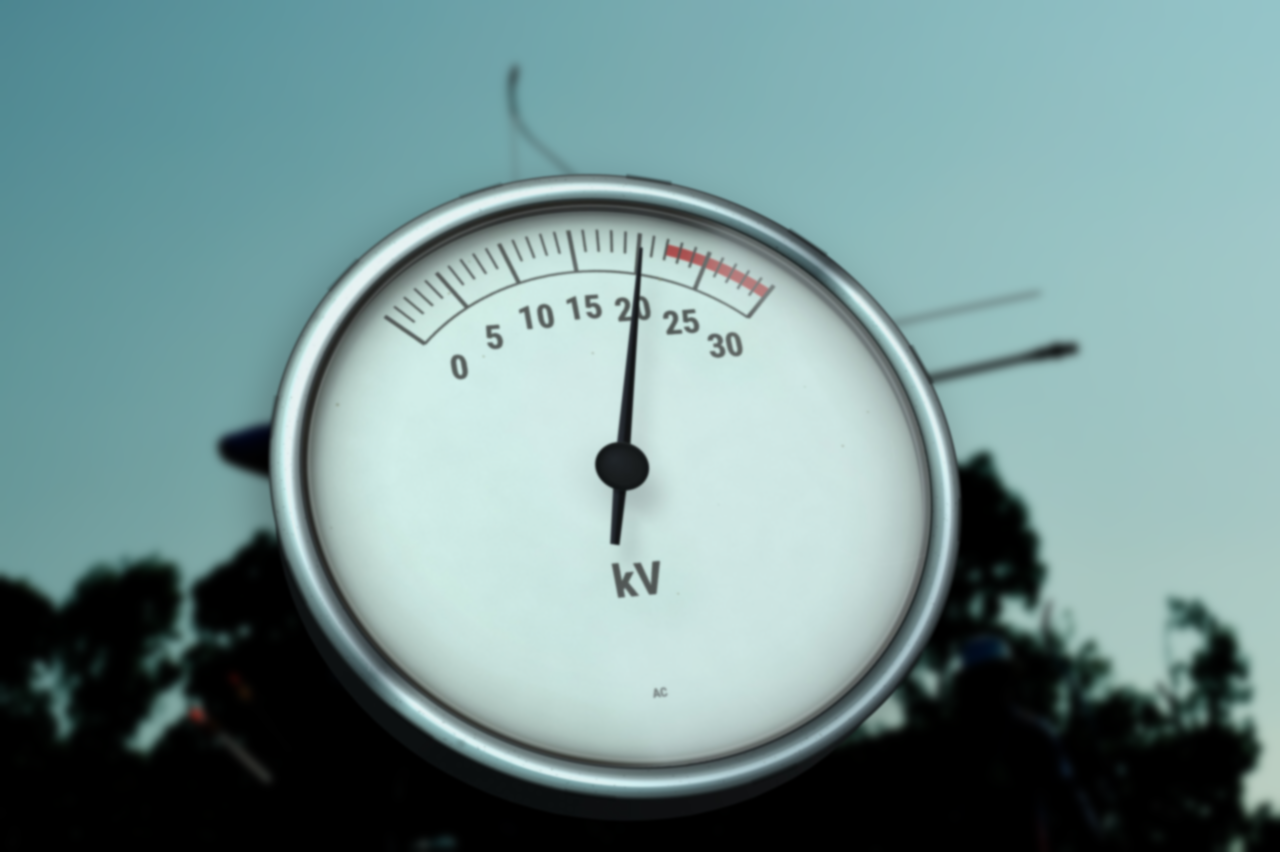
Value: kV 20
